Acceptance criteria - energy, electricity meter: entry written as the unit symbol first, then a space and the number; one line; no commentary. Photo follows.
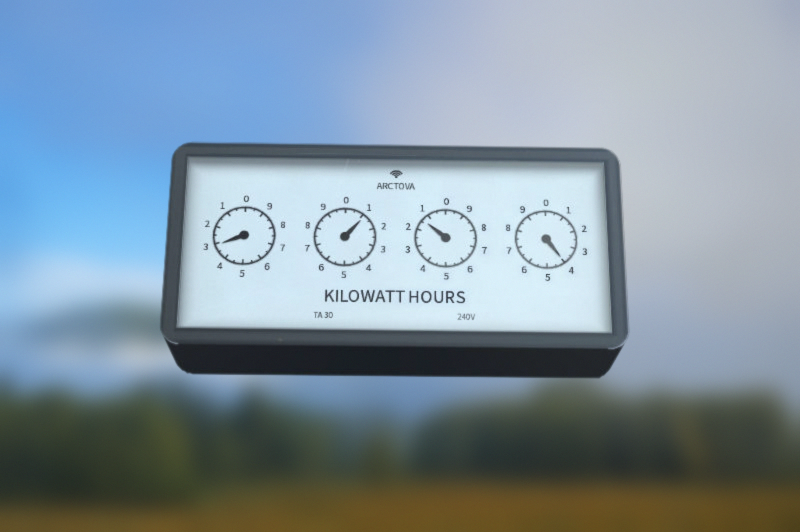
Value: kWh 3114
